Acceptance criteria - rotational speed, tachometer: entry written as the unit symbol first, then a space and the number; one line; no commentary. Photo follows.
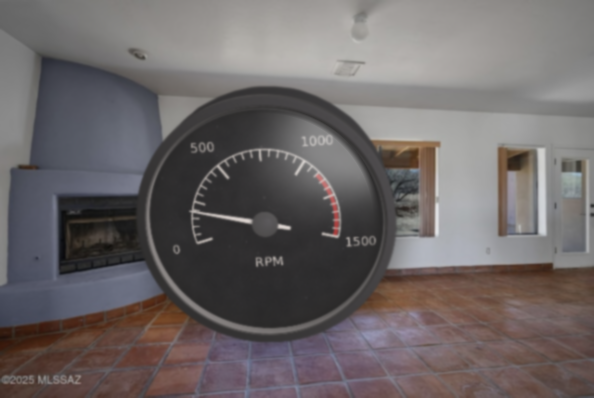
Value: rpm 200
